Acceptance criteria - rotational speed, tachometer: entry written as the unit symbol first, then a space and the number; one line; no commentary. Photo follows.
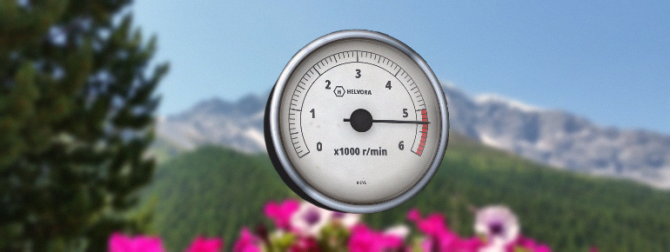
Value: rpm 5300
